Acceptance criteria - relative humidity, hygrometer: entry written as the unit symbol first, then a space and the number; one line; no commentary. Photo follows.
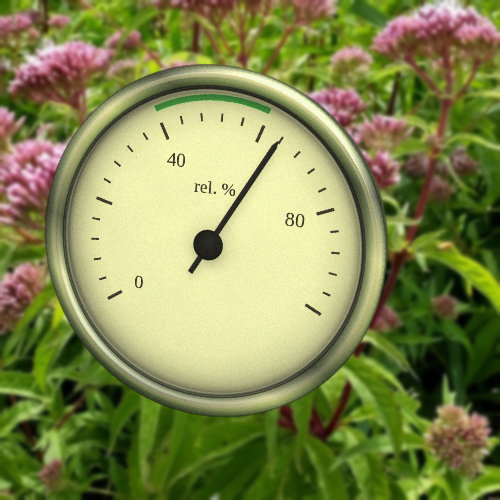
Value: % 64
